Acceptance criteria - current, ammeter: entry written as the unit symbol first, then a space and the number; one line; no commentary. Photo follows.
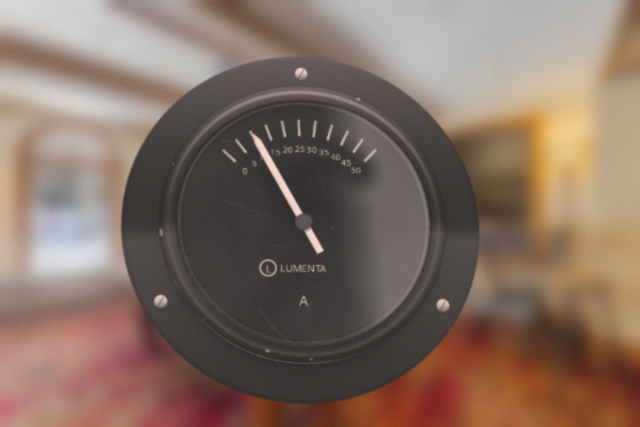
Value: A 10
